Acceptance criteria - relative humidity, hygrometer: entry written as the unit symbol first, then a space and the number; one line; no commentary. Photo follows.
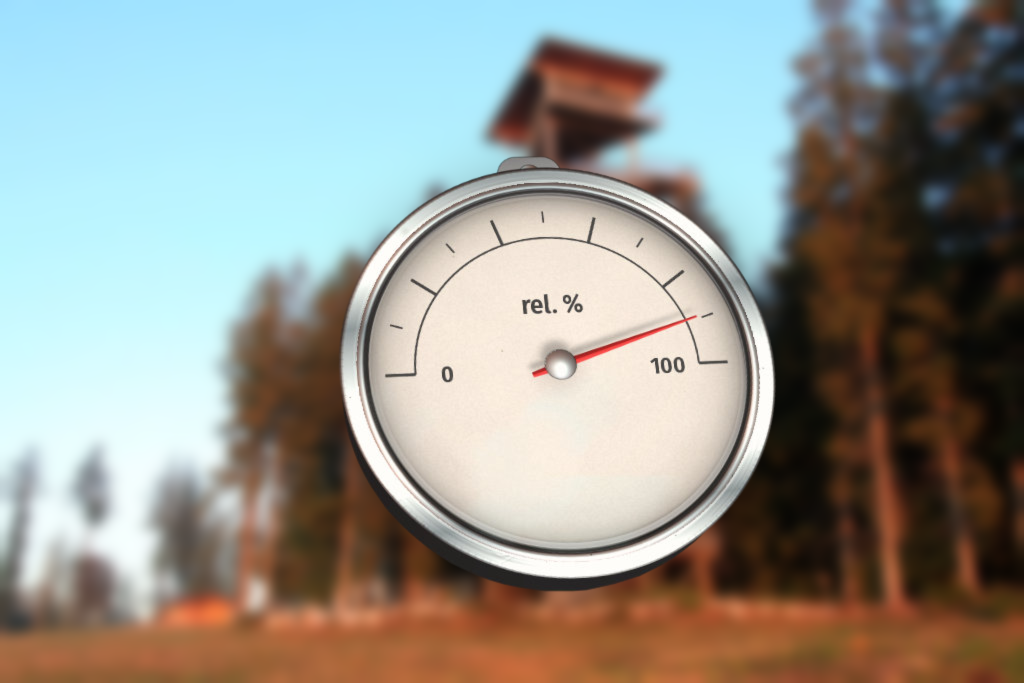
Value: % 90
